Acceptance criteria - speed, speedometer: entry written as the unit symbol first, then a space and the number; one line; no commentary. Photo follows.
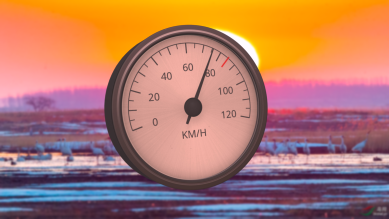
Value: km/h 75
